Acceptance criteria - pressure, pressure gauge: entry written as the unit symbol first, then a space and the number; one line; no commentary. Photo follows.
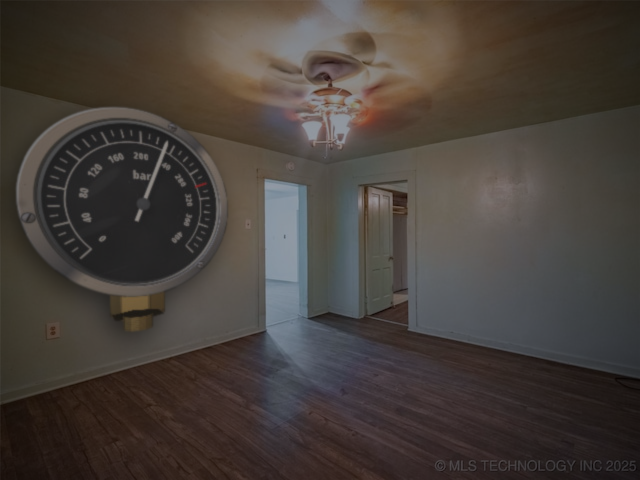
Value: bar 230
